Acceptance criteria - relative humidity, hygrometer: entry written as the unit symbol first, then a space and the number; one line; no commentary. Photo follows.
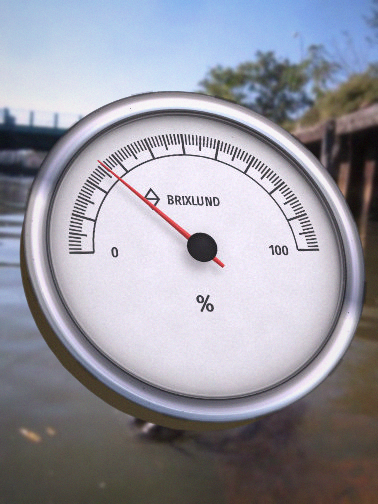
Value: % 25
